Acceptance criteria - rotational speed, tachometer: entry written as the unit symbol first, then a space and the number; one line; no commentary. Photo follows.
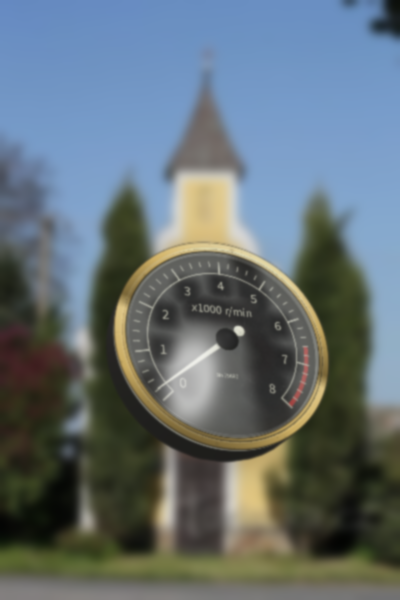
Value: rpm 200
